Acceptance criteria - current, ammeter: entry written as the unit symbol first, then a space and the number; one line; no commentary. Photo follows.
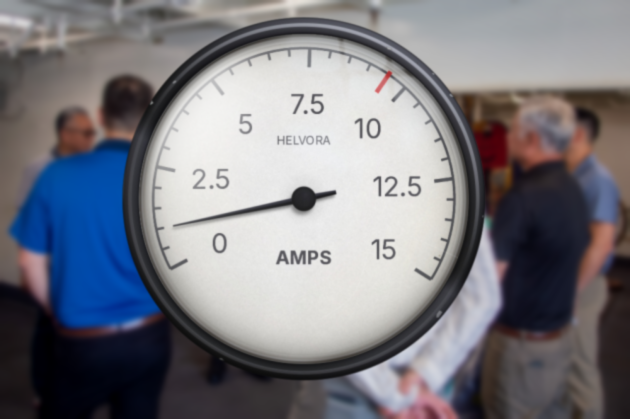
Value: A 1
